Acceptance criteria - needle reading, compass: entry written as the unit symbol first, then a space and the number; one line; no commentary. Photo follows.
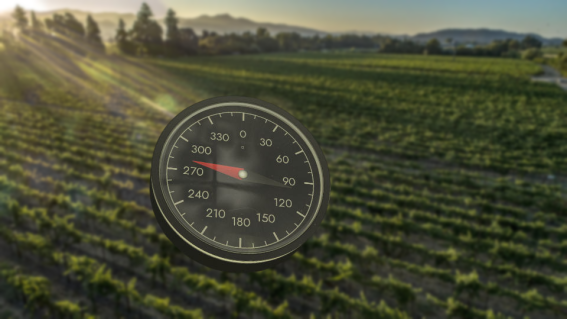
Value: ° 280
